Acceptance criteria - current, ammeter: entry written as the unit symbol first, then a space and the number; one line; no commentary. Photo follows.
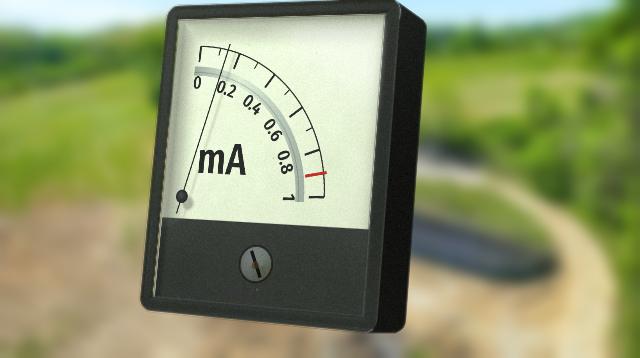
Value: mA 0.15
